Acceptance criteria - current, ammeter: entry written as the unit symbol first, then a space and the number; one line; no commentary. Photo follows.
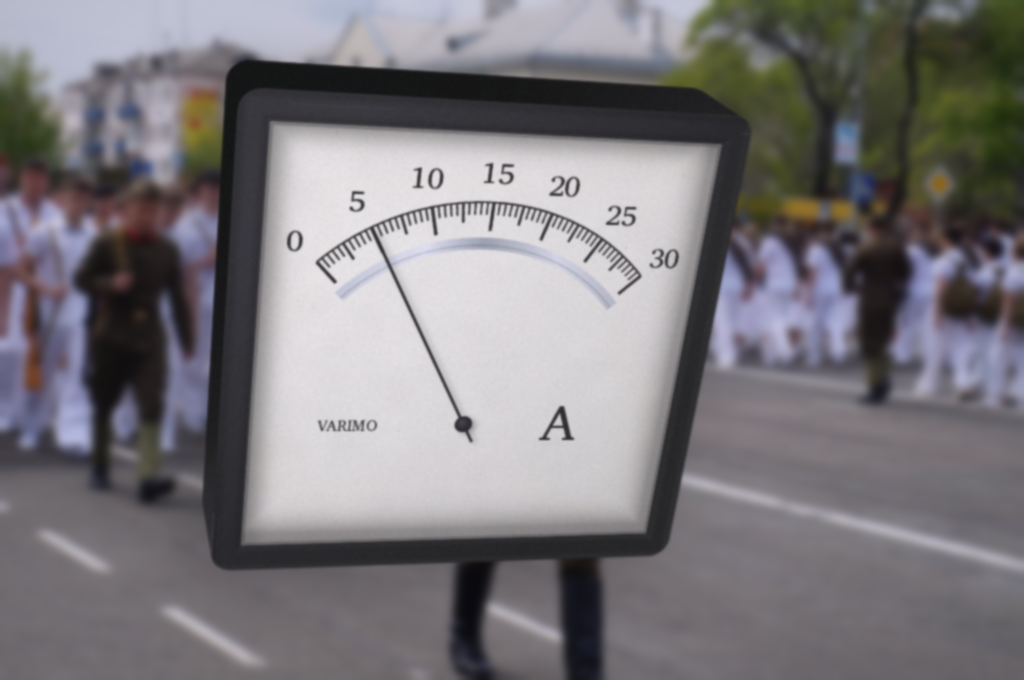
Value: A 5
